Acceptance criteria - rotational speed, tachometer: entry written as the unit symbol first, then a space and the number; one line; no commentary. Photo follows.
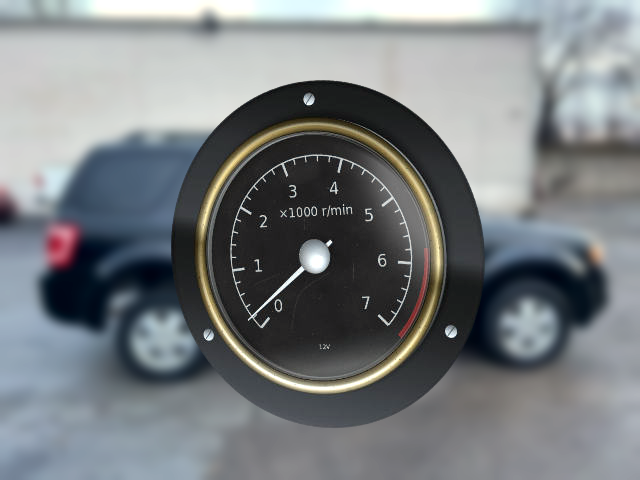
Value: rpm 200
